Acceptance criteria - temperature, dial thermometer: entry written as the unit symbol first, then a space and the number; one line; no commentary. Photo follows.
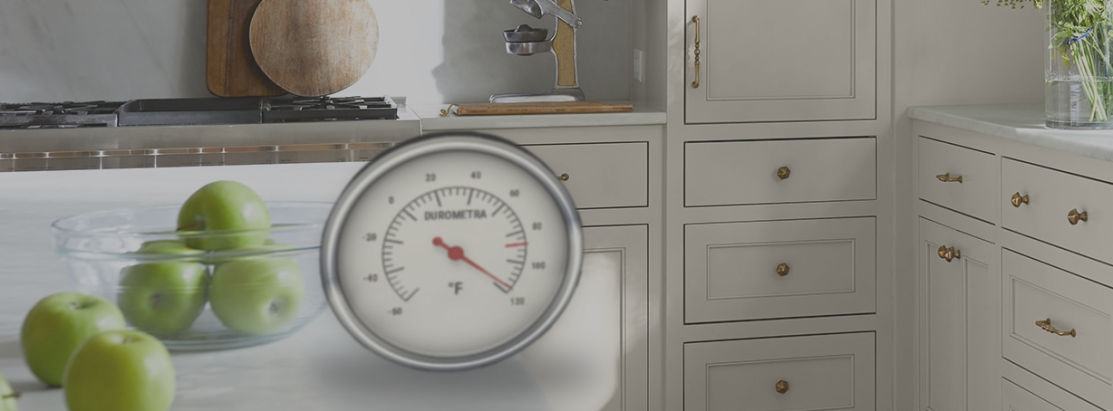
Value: °F 116
